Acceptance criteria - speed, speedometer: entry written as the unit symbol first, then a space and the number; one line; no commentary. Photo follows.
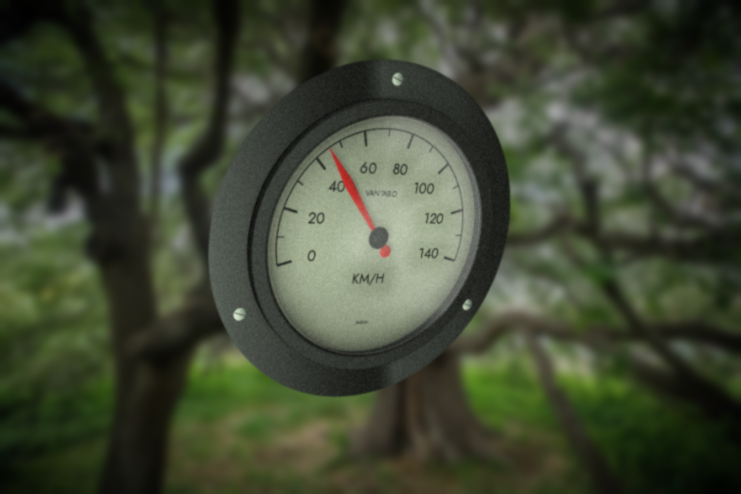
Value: km/h 45
